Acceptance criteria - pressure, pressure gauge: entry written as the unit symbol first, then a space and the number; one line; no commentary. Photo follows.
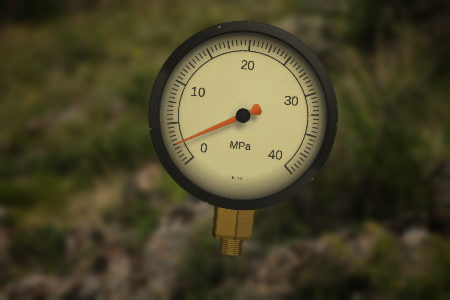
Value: MPa 2.5
